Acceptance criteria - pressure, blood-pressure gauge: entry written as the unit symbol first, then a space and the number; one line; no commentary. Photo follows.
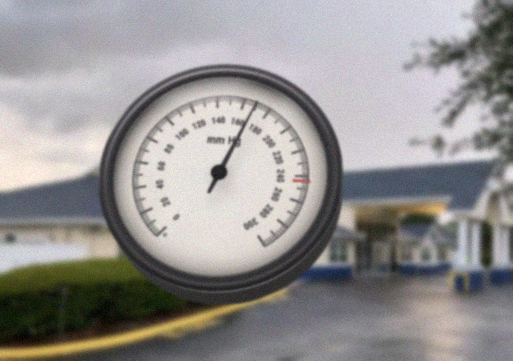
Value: mmHg 170
